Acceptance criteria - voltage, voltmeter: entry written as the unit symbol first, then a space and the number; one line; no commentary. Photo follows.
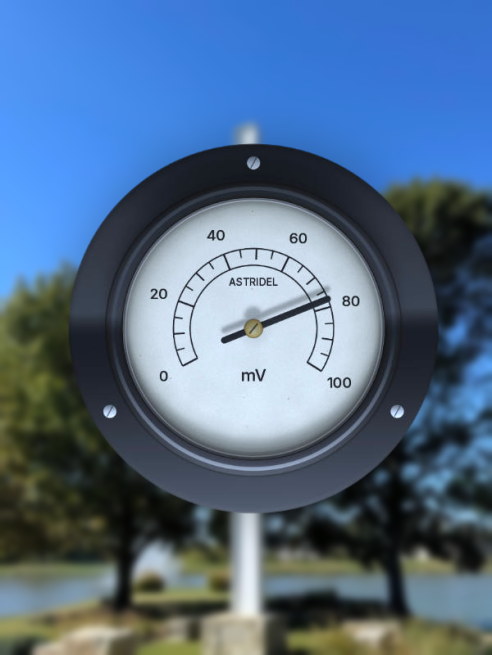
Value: mV 77.5
